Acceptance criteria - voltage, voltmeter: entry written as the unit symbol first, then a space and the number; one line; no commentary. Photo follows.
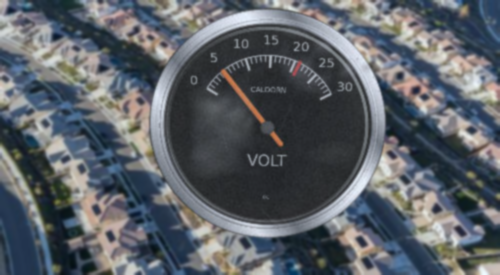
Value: V 5
